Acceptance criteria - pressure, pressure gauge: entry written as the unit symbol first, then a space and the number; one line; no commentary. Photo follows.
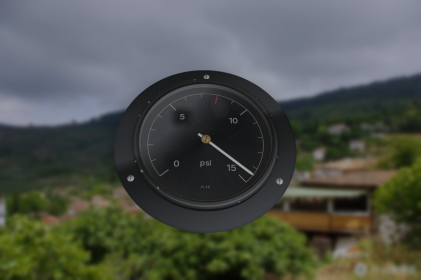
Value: psi 14.5
